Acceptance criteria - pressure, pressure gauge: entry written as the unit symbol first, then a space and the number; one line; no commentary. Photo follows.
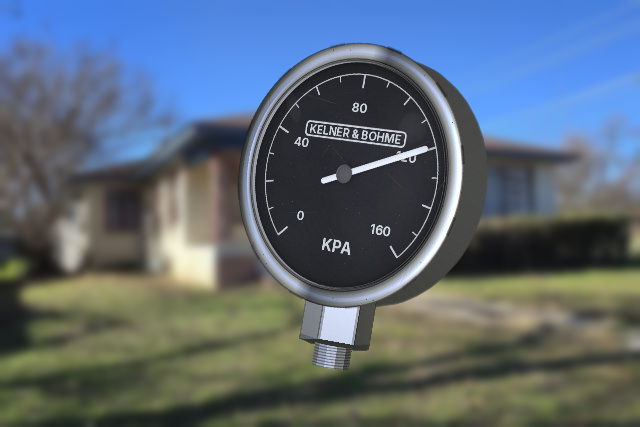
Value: kPa 120
